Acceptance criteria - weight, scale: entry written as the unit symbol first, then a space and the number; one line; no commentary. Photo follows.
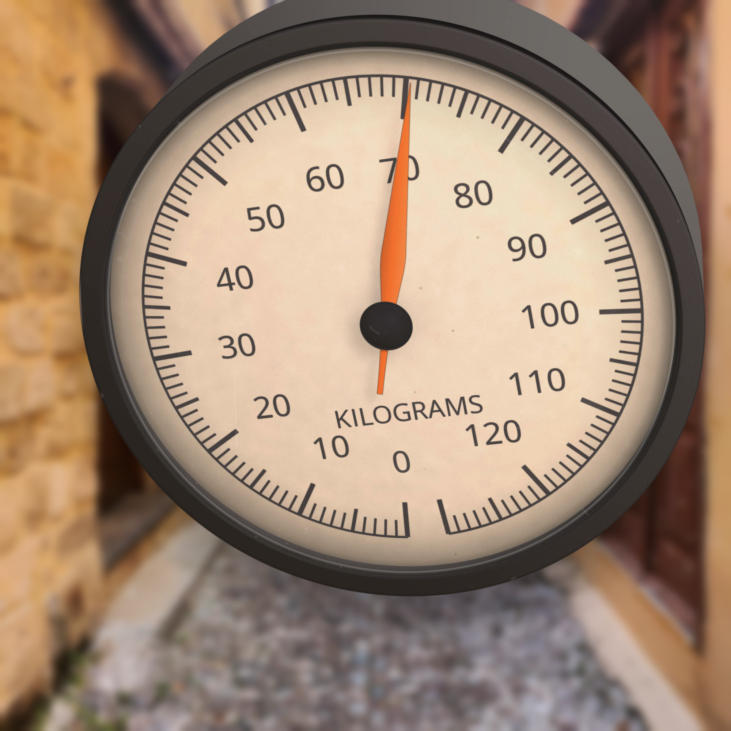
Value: kg 70.5
